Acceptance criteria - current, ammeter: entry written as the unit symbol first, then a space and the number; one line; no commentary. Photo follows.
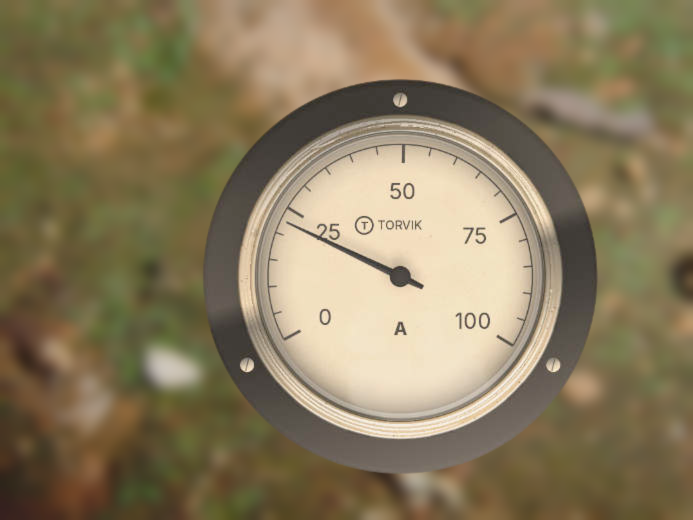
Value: A 22.5
